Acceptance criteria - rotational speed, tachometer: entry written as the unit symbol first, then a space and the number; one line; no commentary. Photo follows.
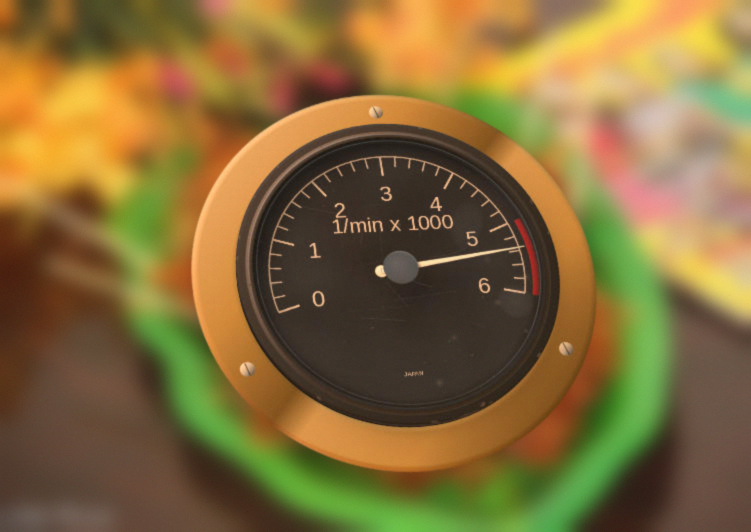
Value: rpm 5400
